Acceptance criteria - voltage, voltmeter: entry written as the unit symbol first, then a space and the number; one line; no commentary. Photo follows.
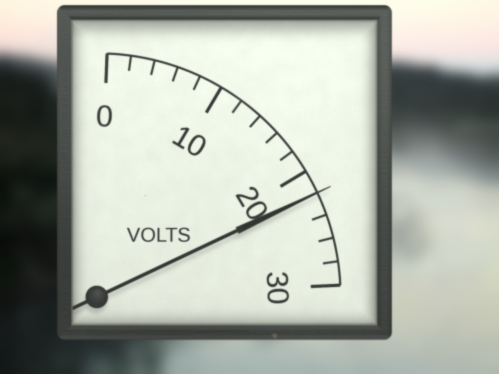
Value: V 22
